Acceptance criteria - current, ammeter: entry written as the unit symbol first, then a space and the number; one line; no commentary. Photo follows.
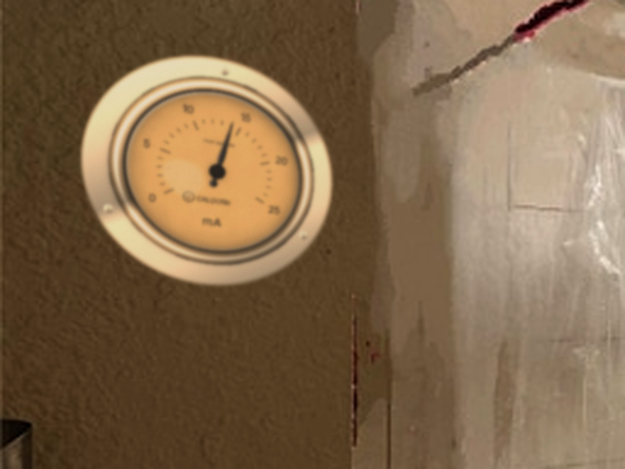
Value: mA 14
